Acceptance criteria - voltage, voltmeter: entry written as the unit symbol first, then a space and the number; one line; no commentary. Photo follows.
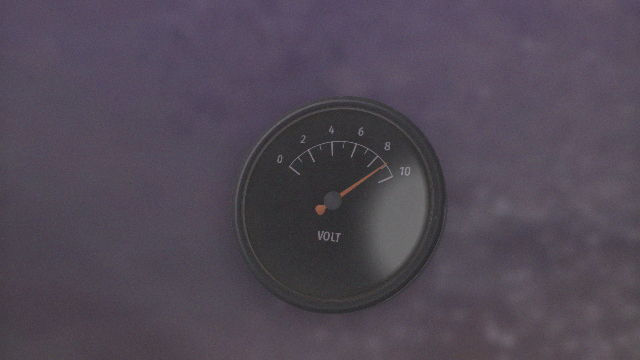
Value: V 9
